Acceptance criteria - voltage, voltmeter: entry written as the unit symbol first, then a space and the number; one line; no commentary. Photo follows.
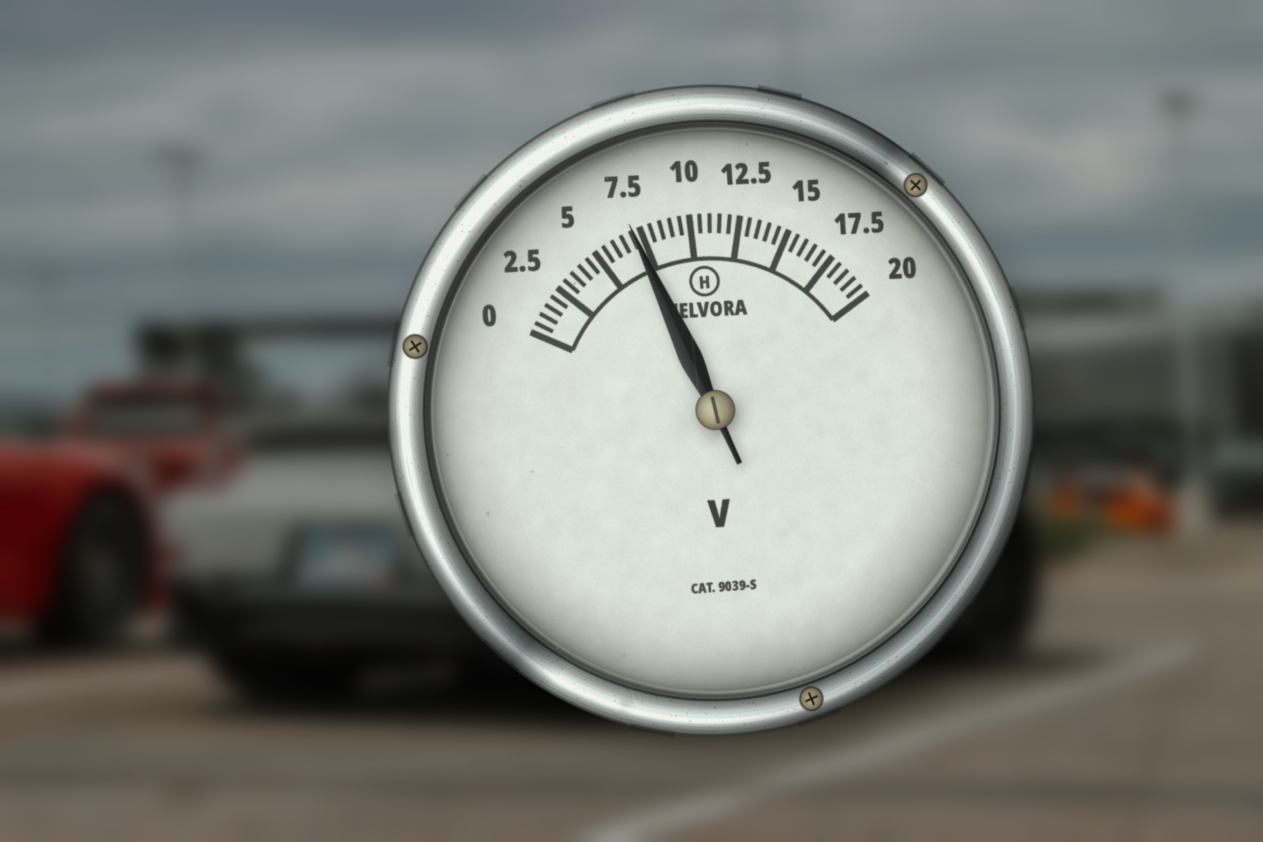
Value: V 7
